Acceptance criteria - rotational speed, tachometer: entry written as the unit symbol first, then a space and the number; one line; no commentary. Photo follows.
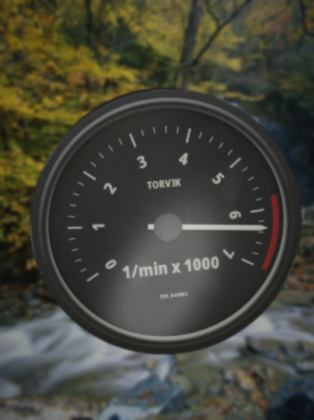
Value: rpm 6300
